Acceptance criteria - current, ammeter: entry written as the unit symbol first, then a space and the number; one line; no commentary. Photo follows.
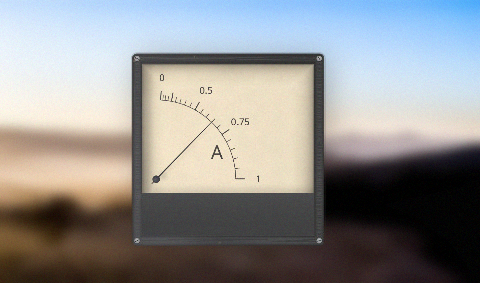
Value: A 0.65
